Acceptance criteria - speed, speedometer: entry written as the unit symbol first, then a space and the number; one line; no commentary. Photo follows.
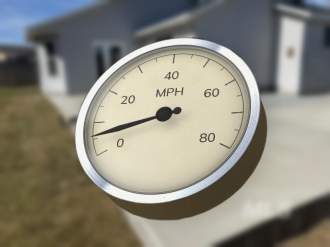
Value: mph 5
